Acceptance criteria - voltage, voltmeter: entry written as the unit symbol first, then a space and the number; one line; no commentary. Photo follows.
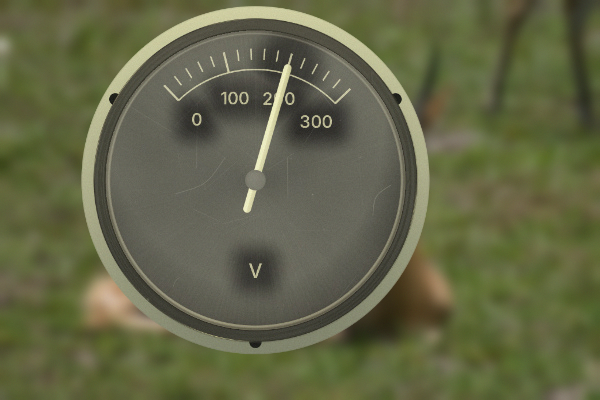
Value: V 200
